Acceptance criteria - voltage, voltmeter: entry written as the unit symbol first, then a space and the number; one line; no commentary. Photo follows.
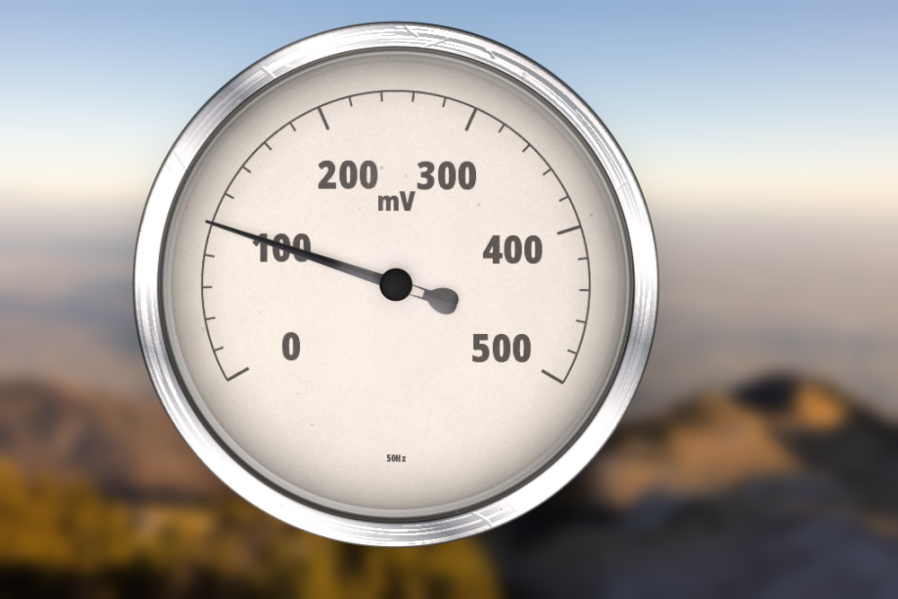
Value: mV 100
